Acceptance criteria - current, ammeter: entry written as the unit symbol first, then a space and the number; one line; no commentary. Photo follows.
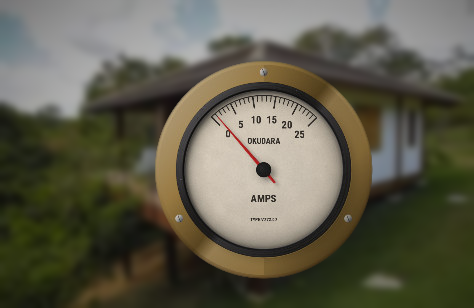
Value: A 1
